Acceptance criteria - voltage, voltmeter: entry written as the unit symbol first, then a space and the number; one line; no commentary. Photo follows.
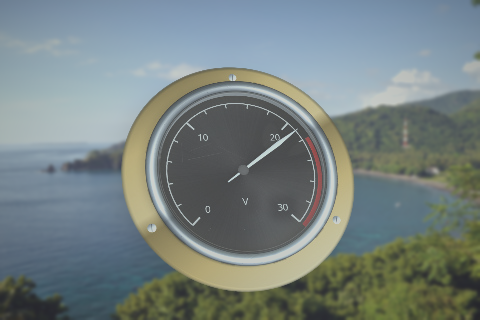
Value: V 21
